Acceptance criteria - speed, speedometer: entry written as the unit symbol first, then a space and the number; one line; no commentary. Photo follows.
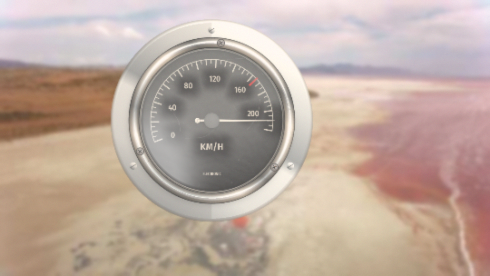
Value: km/h 210
